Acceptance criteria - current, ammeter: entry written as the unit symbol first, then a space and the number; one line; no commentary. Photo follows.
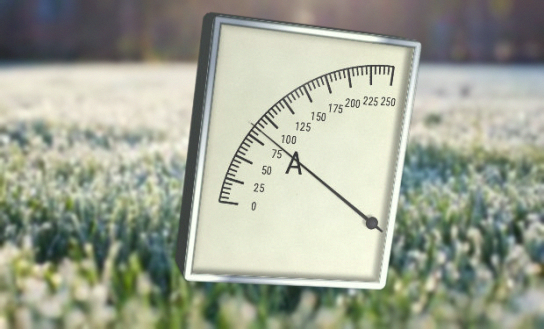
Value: A 85
